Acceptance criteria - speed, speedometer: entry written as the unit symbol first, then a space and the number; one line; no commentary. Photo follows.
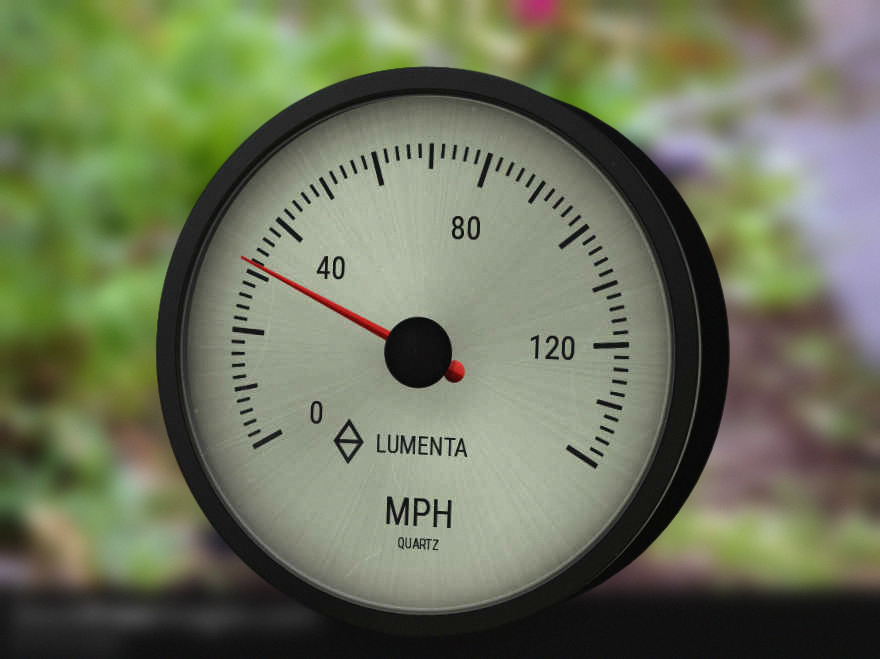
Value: mph 32
